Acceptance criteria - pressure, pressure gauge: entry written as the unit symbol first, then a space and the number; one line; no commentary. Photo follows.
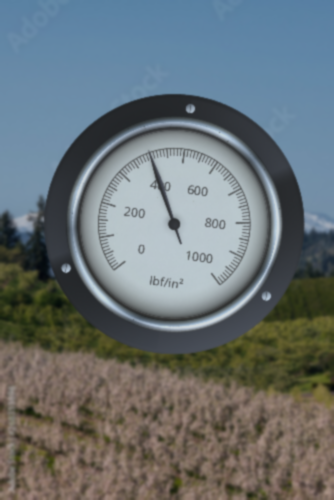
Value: psi 400
